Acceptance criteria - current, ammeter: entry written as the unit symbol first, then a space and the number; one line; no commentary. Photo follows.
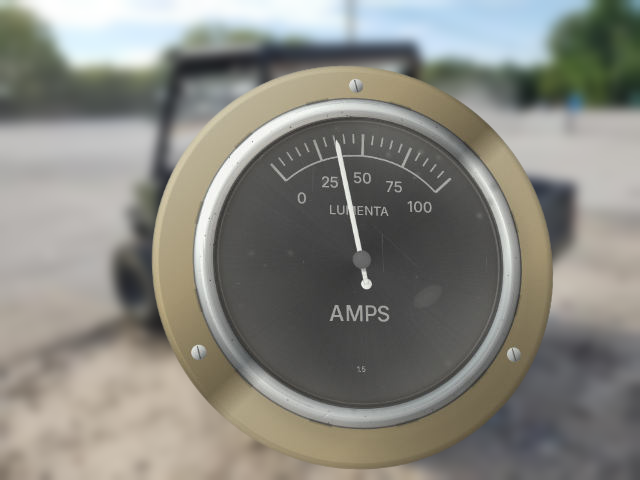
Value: A 35
